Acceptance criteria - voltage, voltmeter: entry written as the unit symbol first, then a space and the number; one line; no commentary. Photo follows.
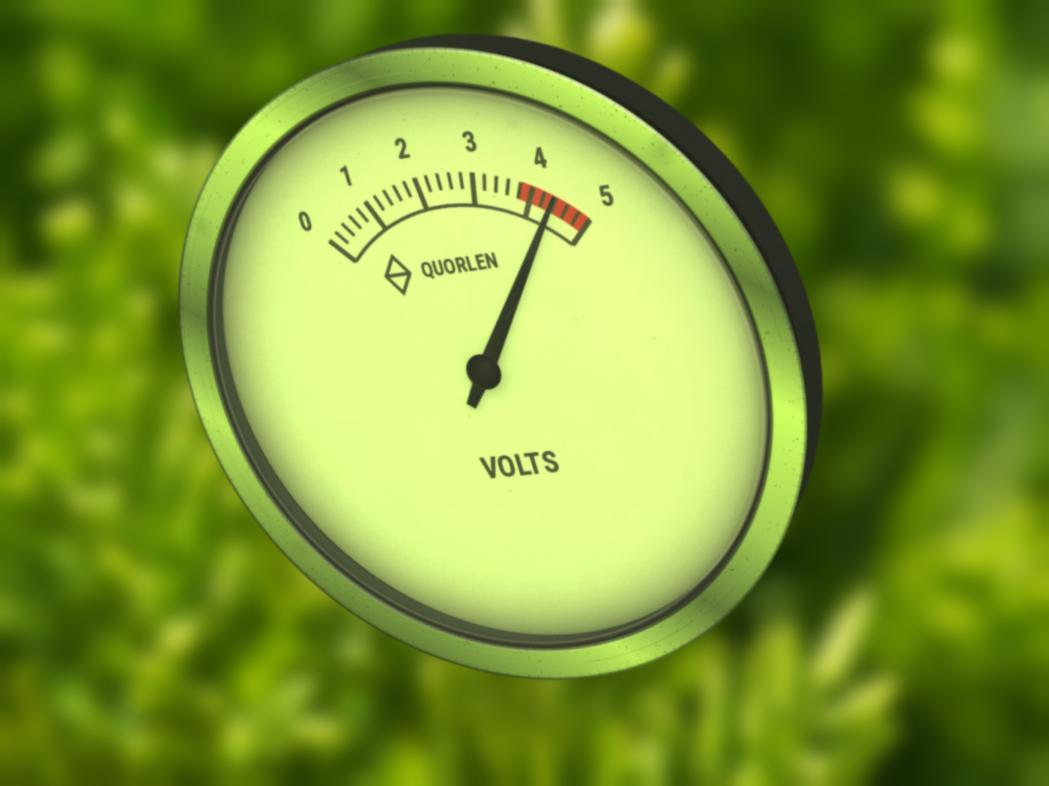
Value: V 4.4
